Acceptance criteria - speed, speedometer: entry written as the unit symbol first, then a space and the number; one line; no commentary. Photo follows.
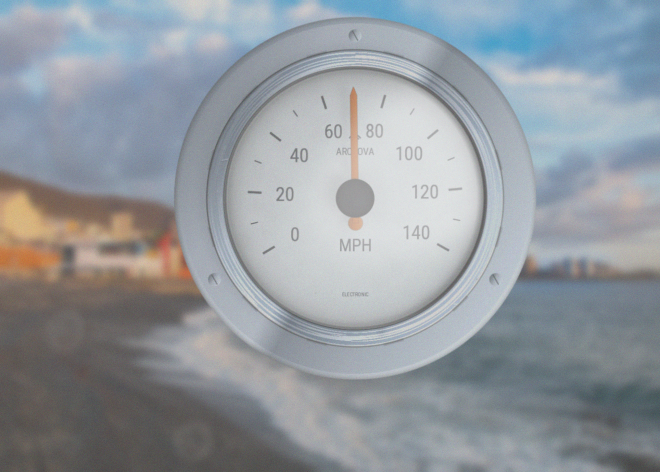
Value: mph 70
